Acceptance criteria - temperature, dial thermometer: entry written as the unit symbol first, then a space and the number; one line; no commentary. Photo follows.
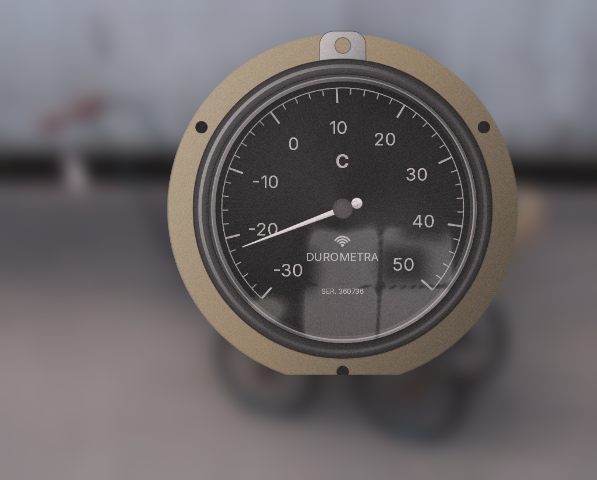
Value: °C -22
